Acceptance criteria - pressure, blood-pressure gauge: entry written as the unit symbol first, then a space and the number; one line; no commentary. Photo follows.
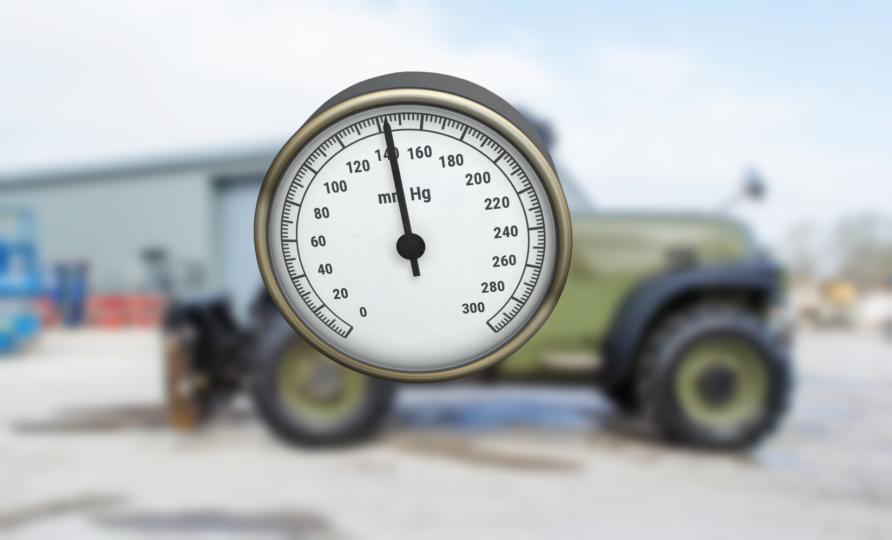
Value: mmHg 144
